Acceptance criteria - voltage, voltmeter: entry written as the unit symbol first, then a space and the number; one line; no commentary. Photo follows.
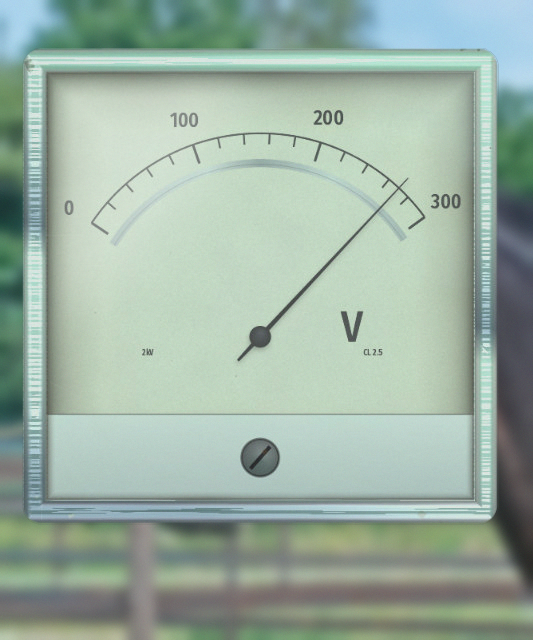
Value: V 270
